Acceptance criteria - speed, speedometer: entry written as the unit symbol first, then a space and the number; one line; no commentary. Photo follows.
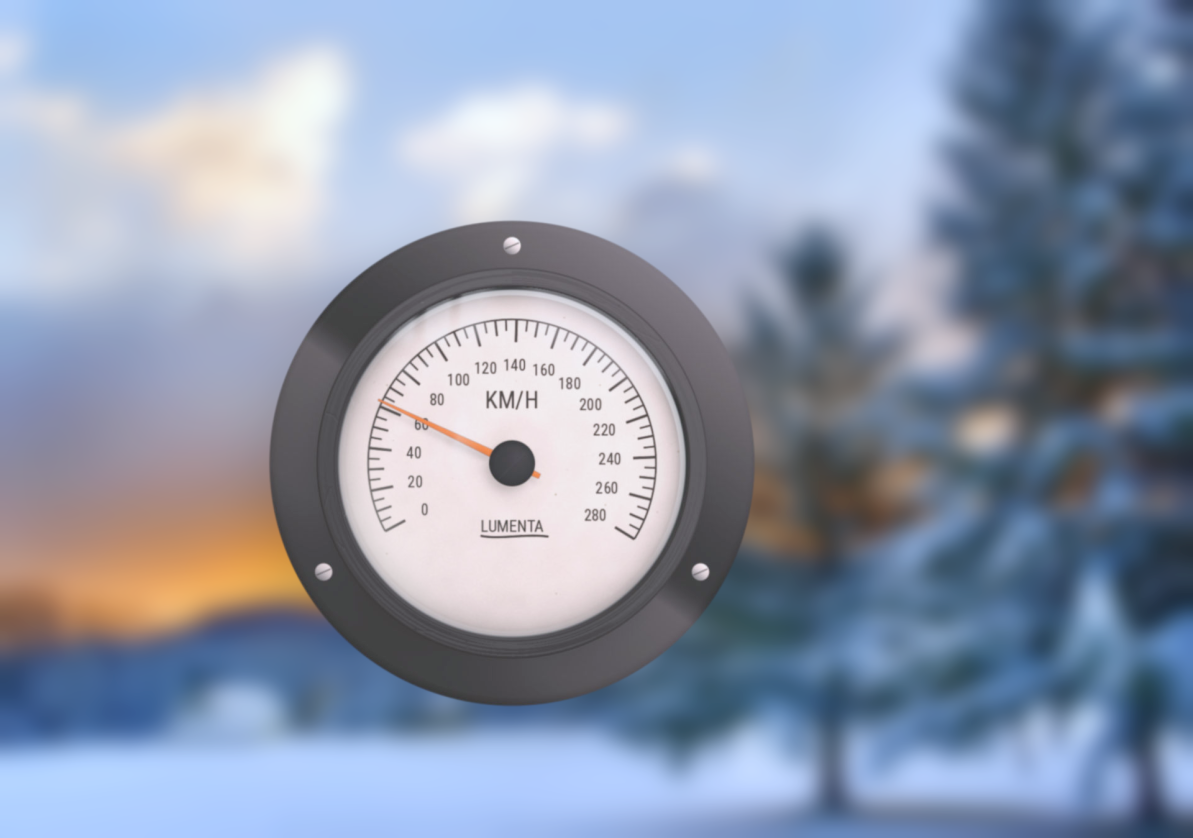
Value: km/h 62.5
